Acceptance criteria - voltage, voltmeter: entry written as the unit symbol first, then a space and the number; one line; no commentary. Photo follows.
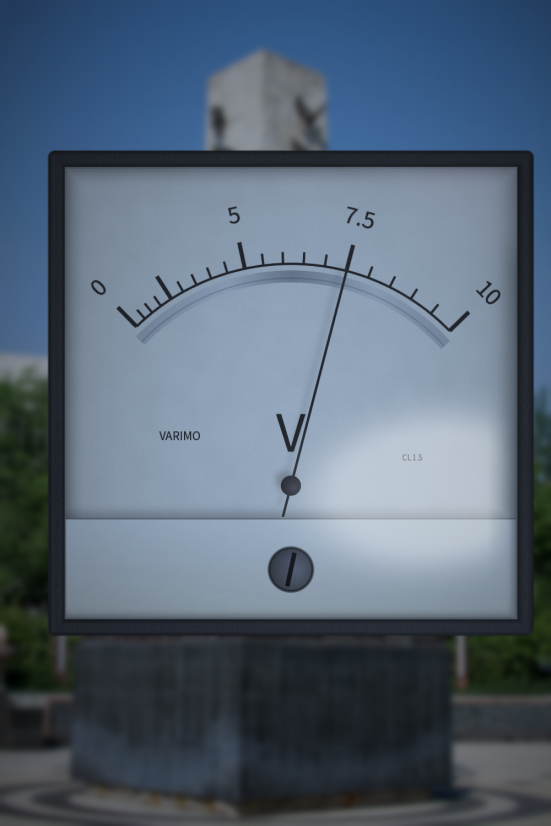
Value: V 7.5
